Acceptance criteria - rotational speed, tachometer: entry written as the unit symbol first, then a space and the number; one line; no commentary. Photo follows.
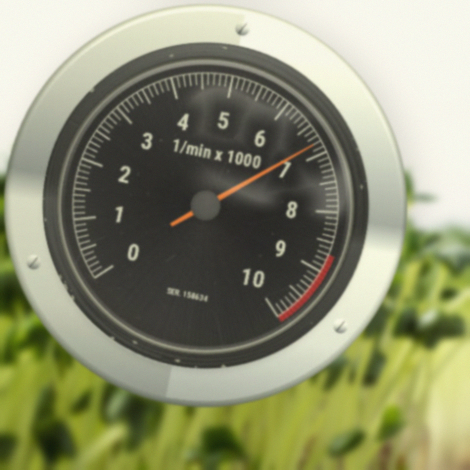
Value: rpm 6800
